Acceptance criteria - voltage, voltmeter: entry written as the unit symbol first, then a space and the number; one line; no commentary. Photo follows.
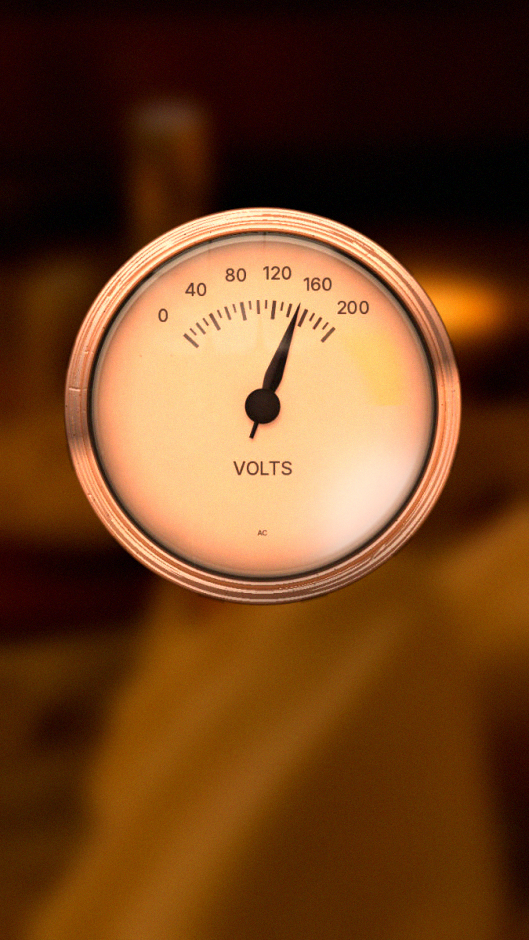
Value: V 150
